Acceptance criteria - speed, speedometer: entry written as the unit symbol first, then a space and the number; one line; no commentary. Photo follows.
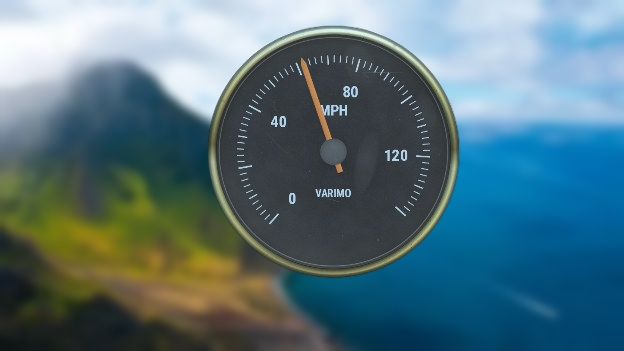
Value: mph 62
